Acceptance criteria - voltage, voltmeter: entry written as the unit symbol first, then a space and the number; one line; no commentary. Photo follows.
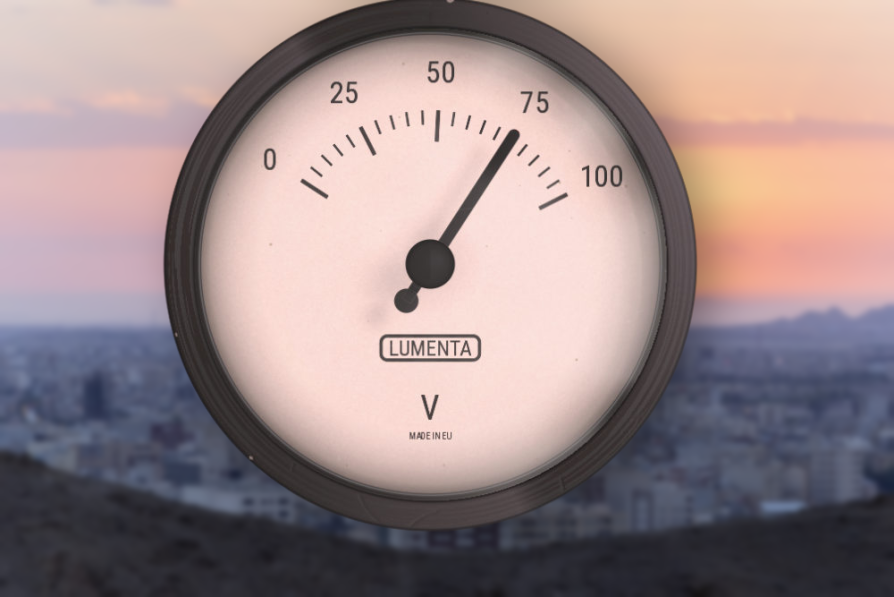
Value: V 75
